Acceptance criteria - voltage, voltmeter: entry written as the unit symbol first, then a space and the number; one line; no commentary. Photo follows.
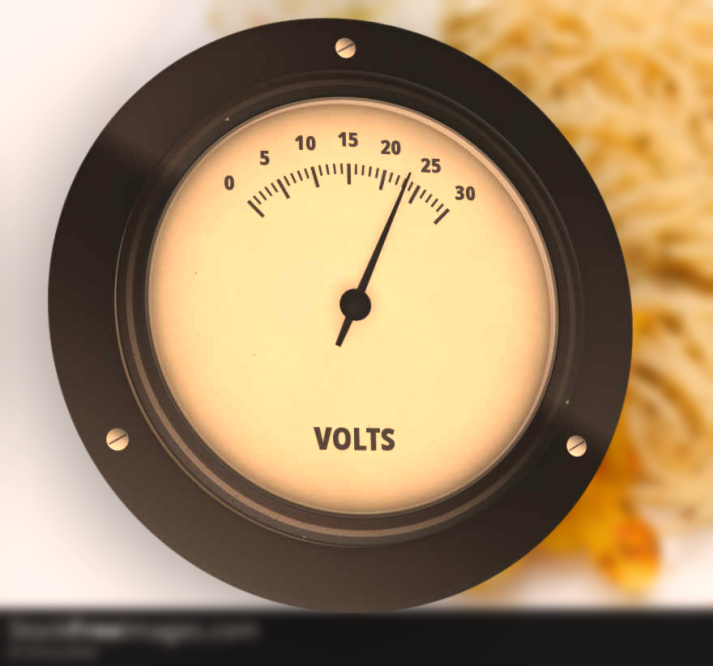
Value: V 23
